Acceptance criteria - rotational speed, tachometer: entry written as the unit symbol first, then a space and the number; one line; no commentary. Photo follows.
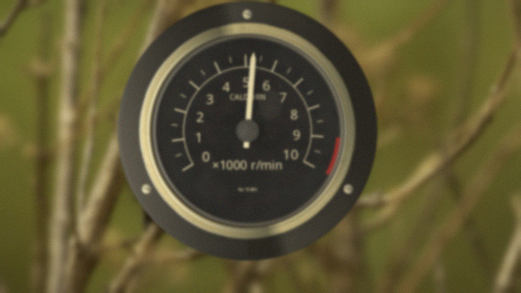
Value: rpm 5250
